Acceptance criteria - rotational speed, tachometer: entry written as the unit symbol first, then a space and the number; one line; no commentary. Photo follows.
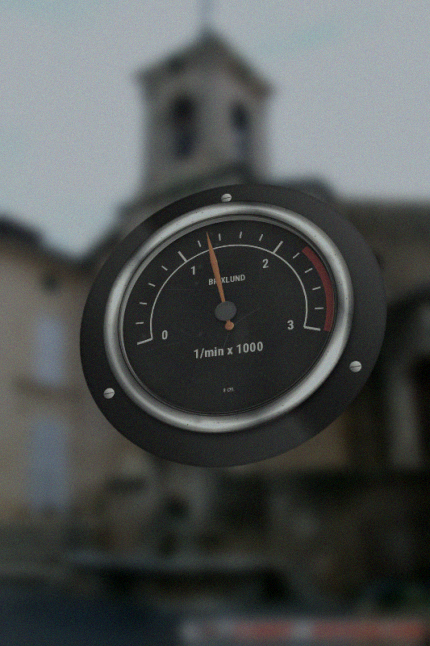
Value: rpm 1300
